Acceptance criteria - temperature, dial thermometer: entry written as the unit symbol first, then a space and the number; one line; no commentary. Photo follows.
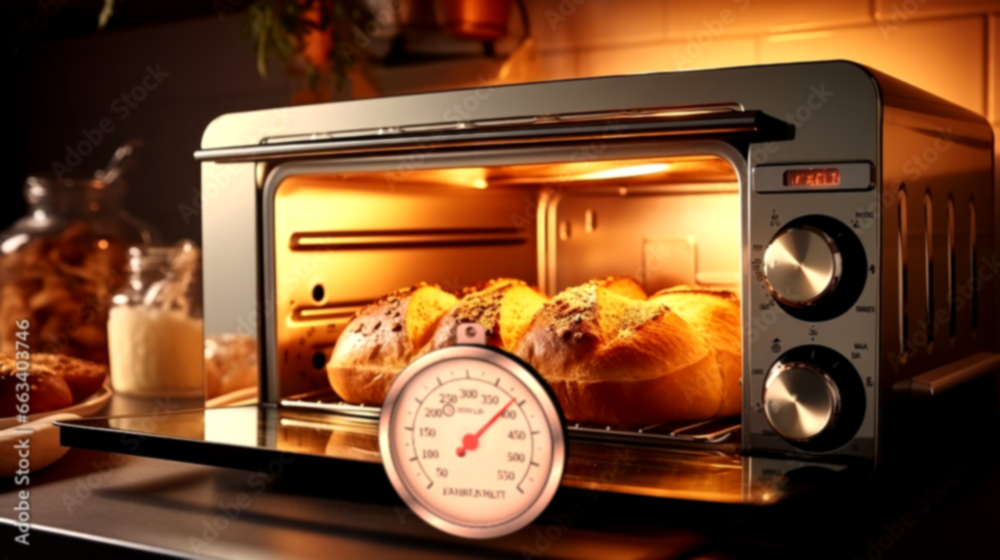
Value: °F 387.5
